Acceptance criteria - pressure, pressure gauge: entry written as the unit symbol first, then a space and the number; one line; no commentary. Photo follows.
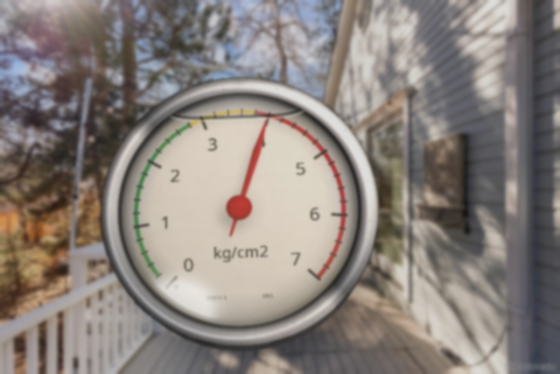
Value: kg/cm² 4
